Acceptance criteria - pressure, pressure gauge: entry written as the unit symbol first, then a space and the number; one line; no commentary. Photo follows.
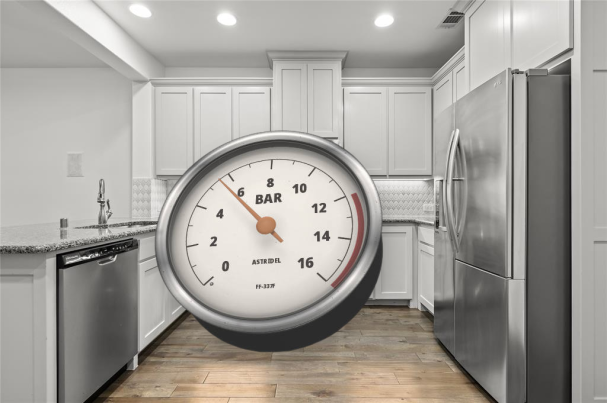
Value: bar 5.5
